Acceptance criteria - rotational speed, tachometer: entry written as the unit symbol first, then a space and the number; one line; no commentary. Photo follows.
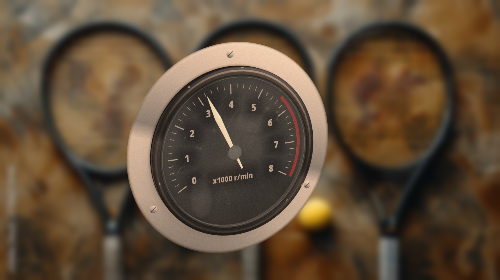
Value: rpm 3200
